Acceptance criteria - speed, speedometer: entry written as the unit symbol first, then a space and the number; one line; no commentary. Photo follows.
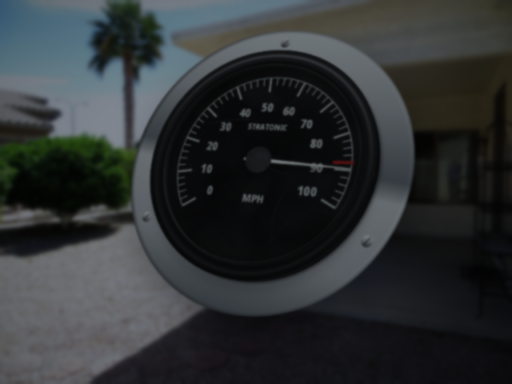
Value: mph 90
